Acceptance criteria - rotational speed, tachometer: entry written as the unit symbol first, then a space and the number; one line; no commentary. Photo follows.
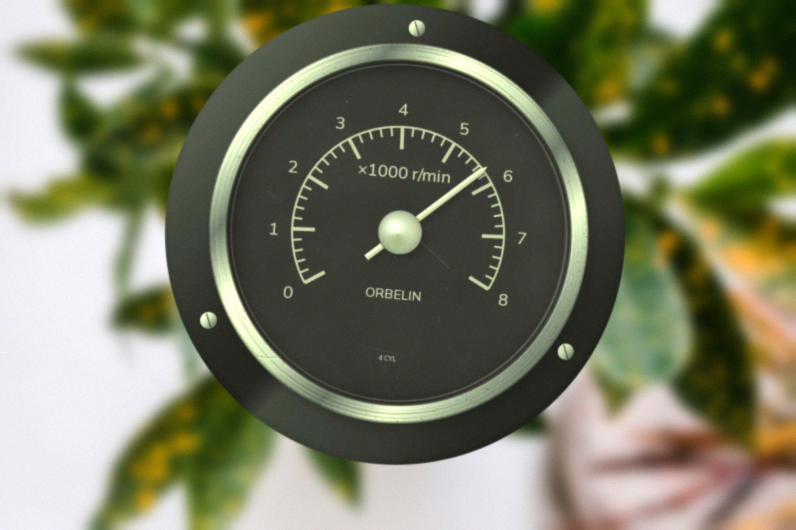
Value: rpm 5700
